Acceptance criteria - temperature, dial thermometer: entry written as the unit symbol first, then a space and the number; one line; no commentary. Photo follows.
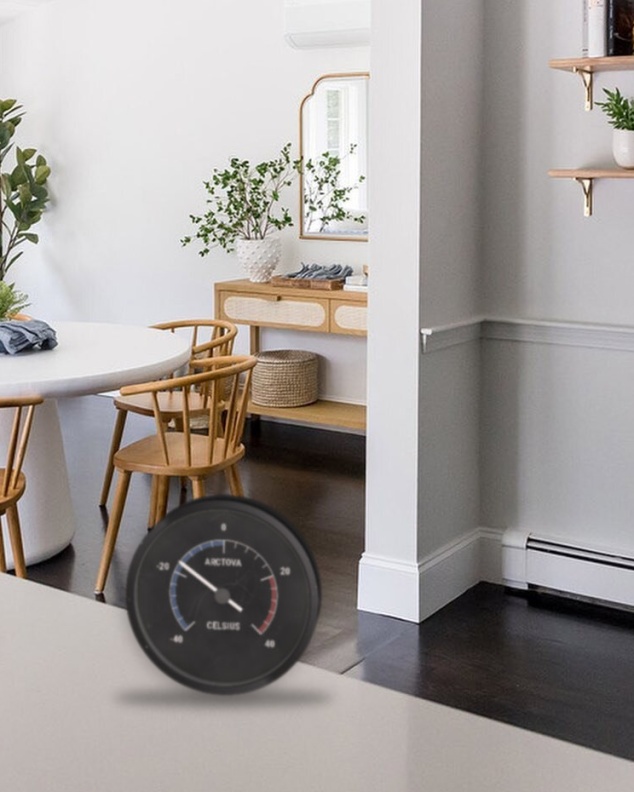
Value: °C -16
